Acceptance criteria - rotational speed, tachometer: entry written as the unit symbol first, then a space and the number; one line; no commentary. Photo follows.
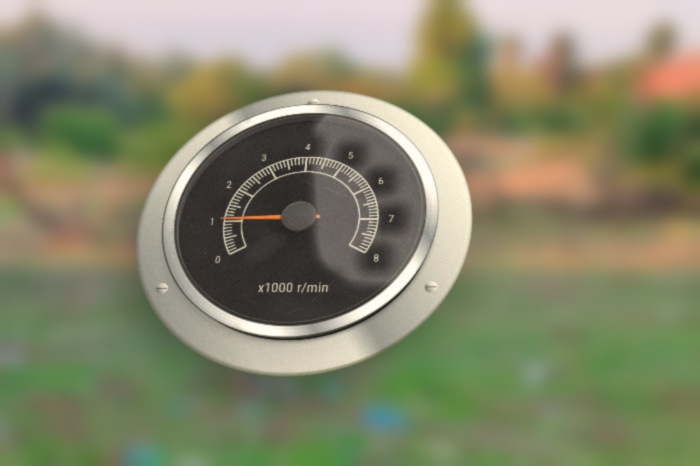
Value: rpm 1000
